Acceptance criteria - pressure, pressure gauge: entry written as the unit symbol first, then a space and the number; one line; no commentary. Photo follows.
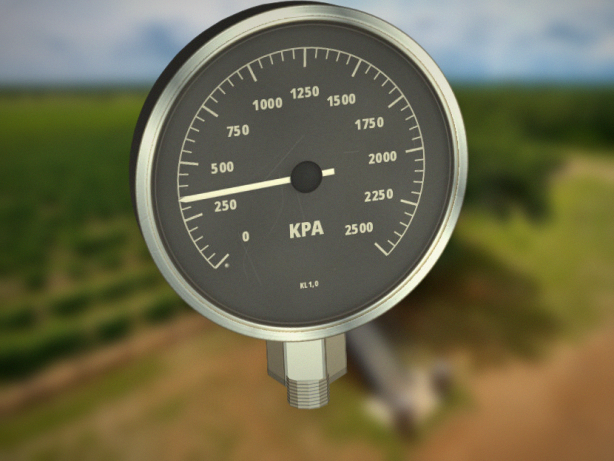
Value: kPa 350
